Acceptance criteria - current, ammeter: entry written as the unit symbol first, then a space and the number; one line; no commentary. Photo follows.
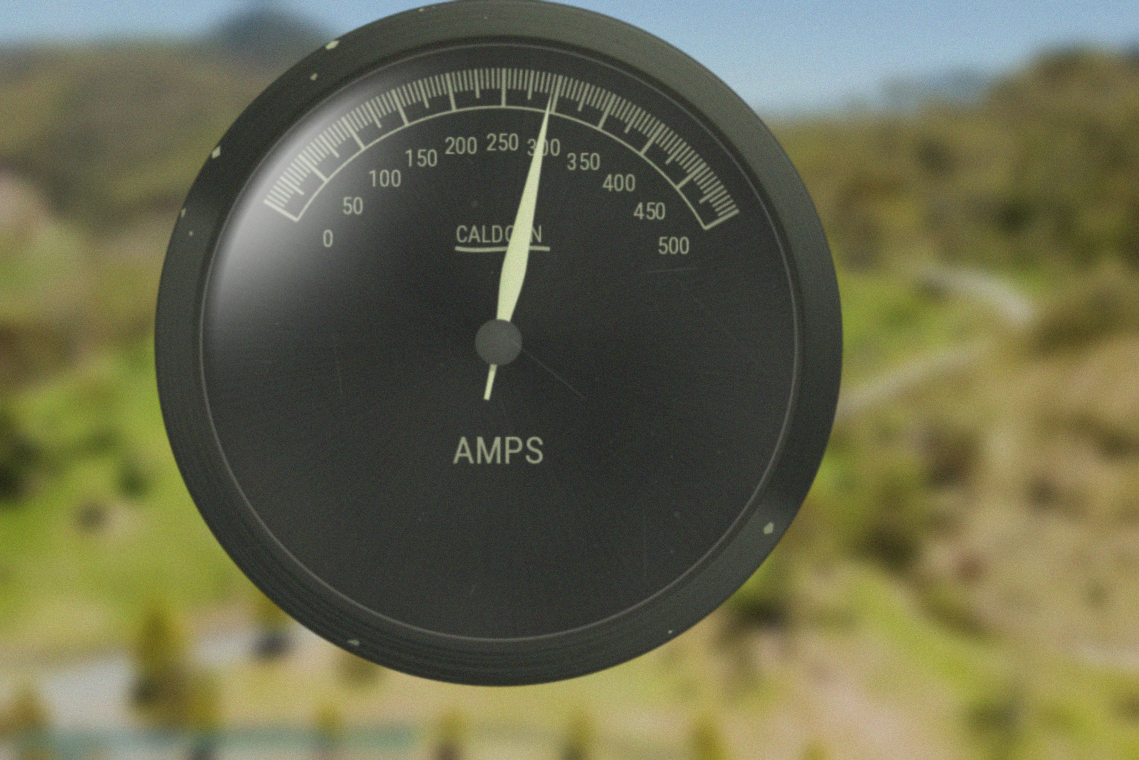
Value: A 295
